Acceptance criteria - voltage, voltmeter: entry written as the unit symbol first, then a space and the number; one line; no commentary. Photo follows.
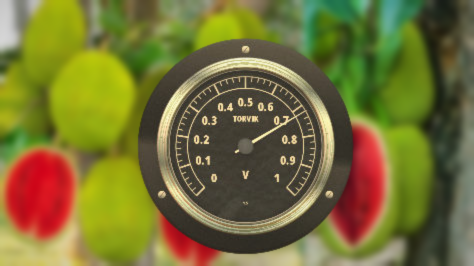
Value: V 0.72
